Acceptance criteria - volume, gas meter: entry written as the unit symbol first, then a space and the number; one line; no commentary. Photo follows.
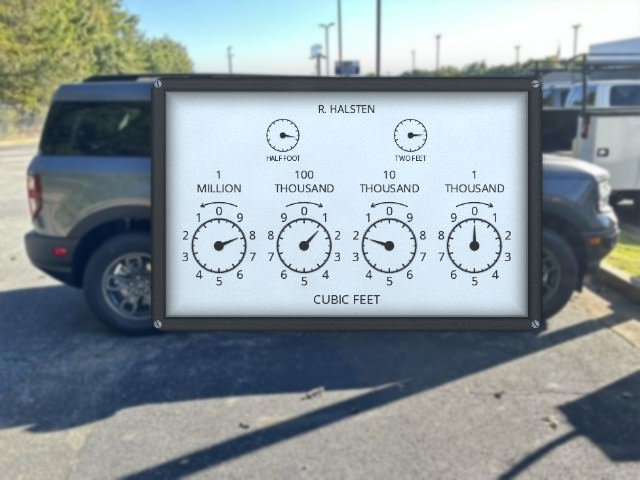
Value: ft³ 812000
